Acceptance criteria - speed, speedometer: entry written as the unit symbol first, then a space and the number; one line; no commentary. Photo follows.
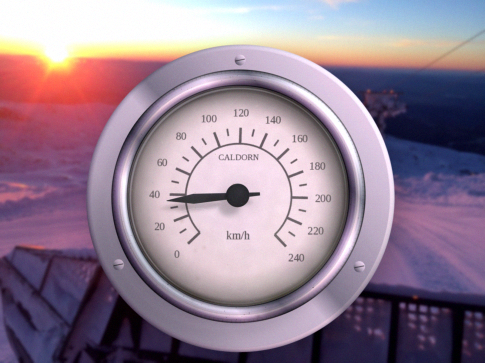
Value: km/h 35
